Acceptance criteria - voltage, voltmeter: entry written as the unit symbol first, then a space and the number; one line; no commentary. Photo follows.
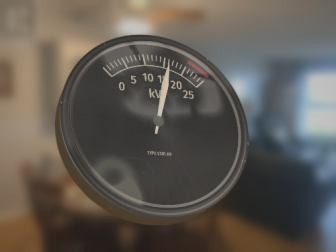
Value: kV 16
